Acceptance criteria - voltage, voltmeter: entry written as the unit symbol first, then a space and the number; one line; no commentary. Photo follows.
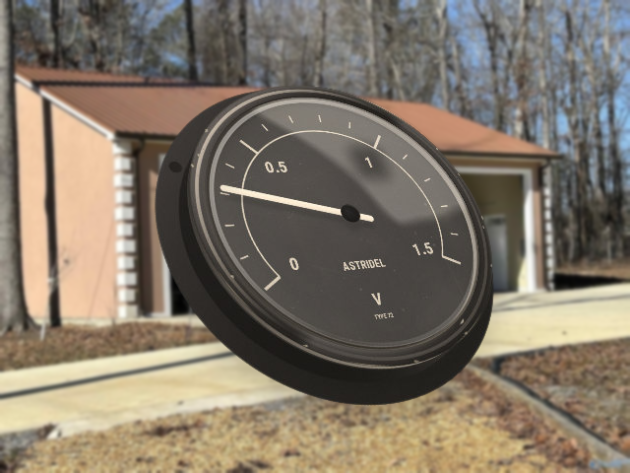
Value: V 0.3
